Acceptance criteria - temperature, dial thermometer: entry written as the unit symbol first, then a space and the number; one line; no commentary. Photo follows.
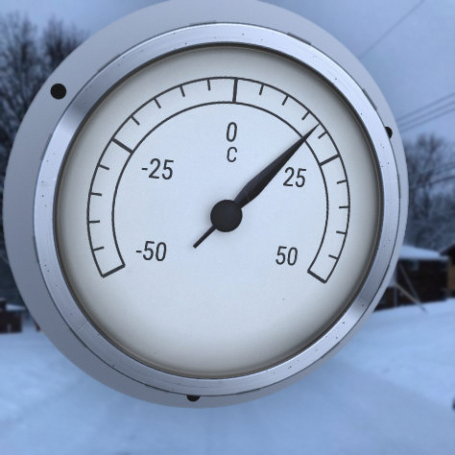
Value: °C 17.5
